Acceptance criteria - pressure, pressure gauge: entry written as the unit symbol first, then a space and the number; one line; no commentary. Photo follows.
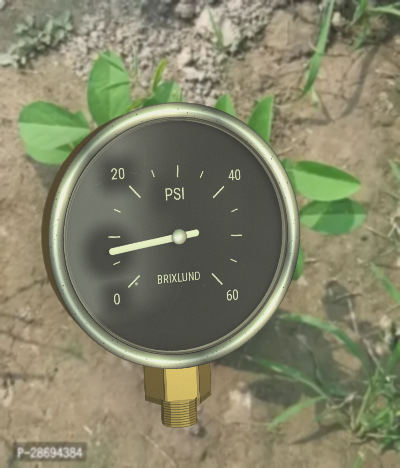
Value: psi 7.5
